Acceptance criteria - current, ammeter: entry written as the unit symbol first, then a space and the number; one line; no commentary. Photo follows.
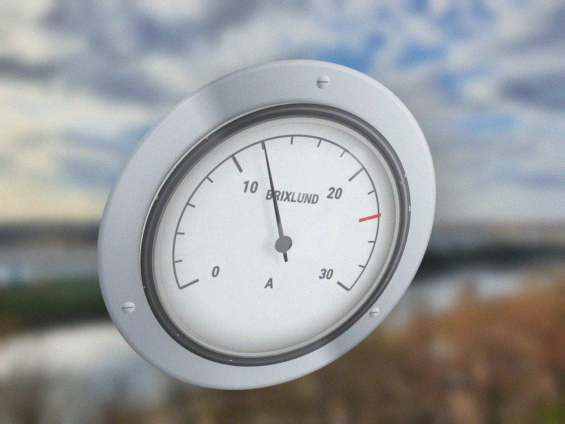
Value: A 12
